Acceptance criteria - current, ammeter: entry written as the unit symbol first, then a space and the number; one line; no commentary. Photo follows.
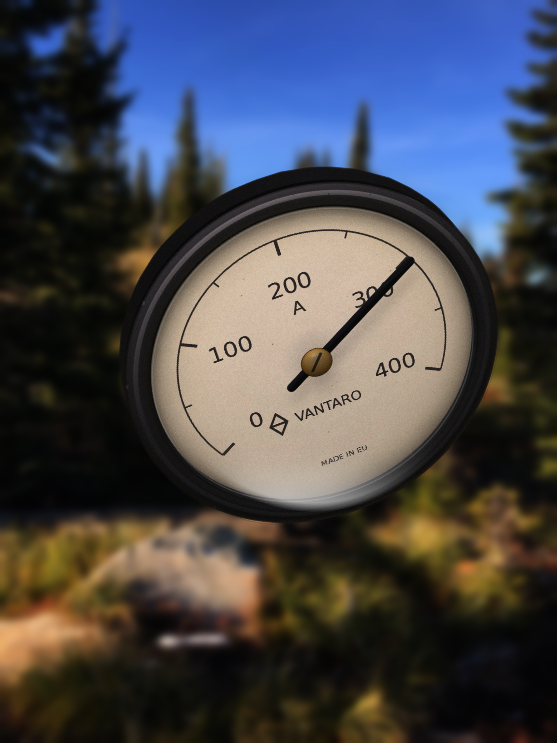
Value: A 300
